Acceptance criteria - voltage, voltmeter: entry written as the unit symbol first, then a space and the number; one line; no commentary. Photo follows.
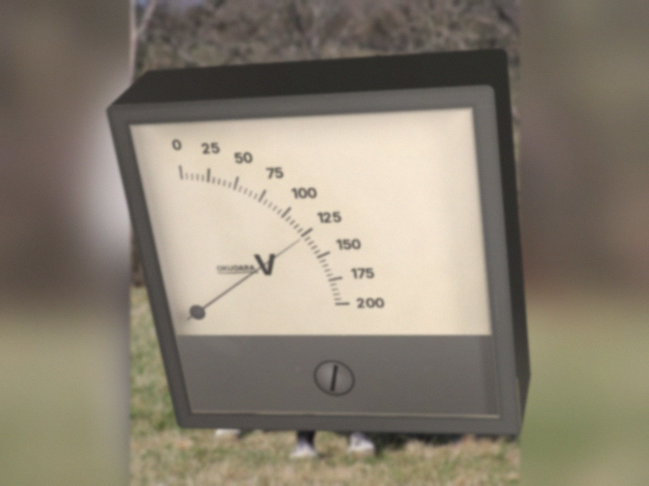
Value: V 125
